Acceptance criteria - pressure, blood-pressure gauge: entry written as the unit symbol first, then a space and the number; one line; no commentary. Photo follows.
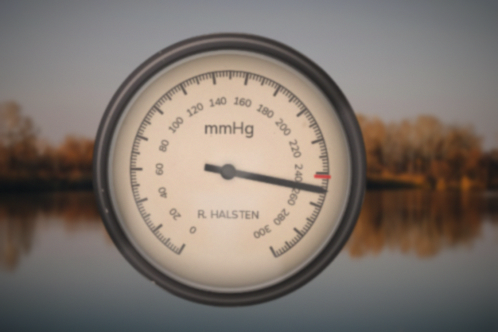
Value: mmHg 250
